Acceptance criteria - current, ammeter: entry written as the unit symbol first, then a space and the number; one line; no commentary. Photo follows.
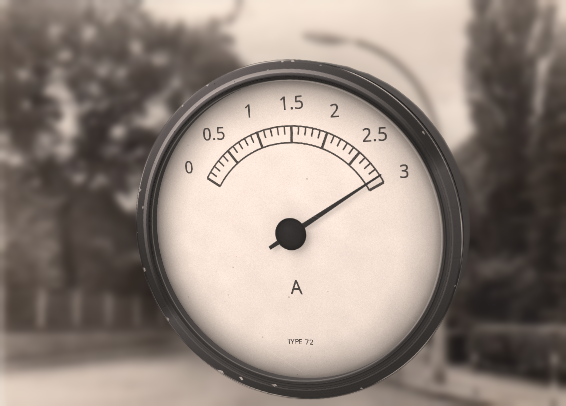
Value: A 2.9
